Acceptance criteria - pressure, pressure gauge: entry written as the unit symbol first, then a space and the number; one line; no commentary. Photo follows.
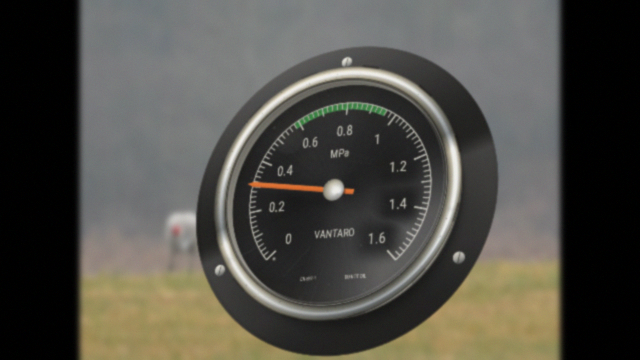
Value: MPa 0.3
